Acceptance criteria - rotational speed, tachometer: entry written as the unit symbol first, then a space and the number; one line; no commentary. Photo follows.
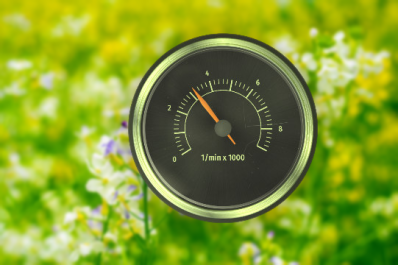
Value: rpm 3200
